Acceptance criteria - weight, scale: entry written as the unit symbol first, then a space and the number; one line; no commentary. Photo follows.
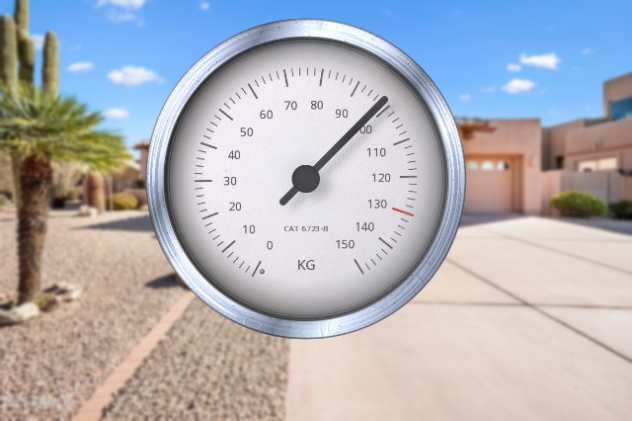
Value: kg 98
